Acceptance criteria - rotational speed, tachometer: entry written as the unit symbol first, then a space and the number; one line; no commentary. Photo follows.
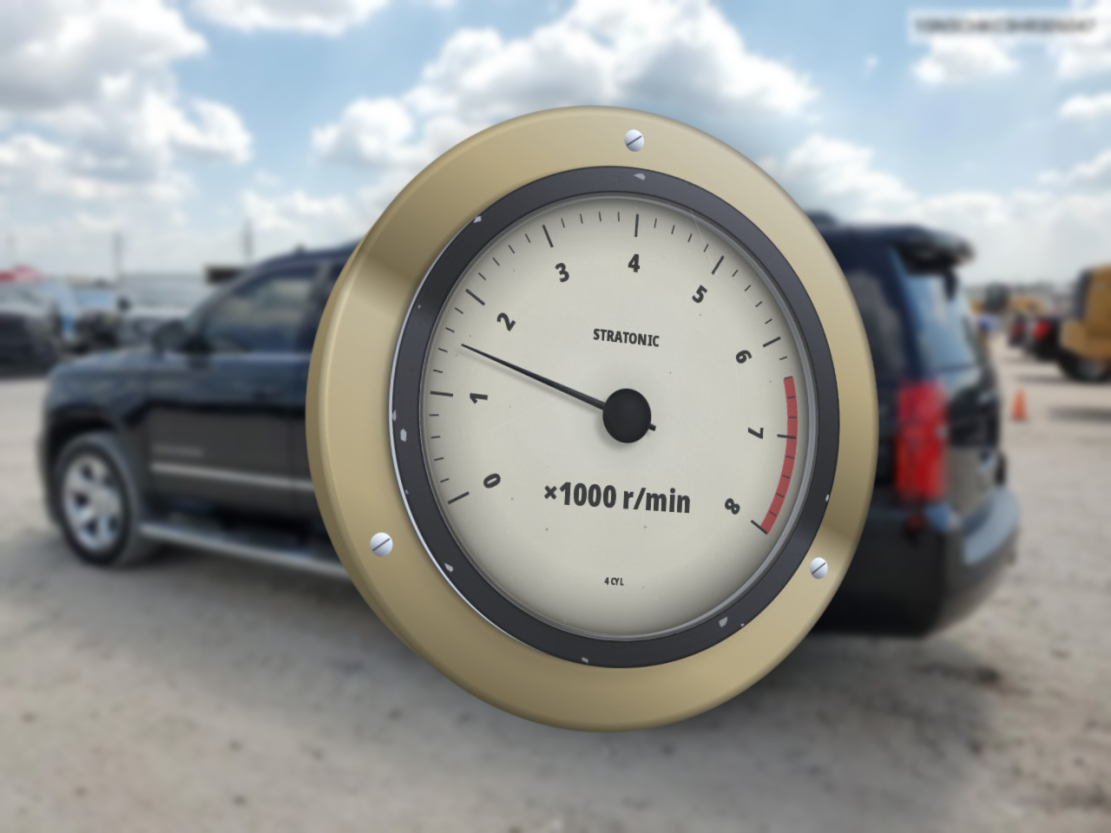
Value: rpm 1500
